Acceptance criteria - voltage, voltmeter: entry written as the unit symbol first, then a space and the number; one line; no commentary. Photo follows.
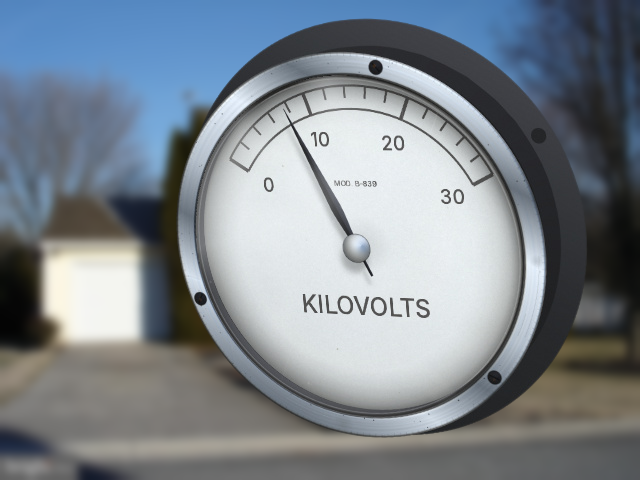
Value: kV 8
